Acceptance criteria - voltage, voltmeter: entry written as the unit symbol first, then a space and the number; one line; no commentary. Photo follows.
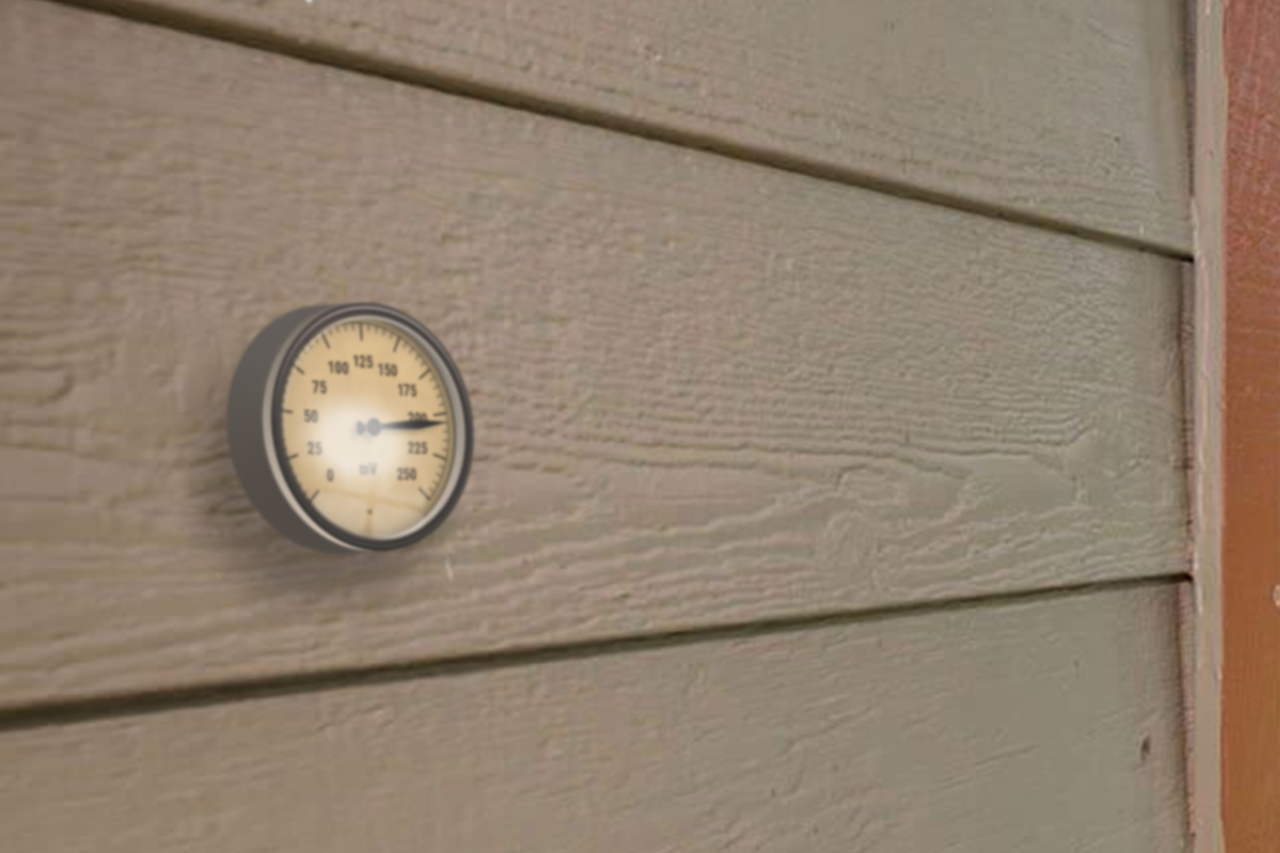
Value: mV 205
